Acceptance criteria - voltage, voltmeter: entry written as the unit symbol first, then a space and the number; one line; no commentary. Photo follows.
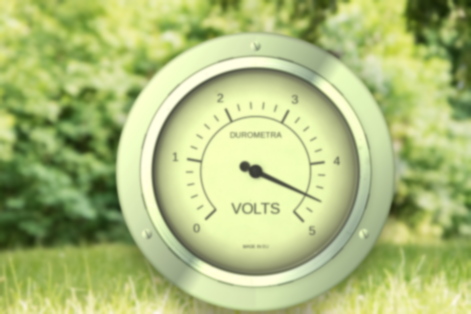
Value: V 4.6
